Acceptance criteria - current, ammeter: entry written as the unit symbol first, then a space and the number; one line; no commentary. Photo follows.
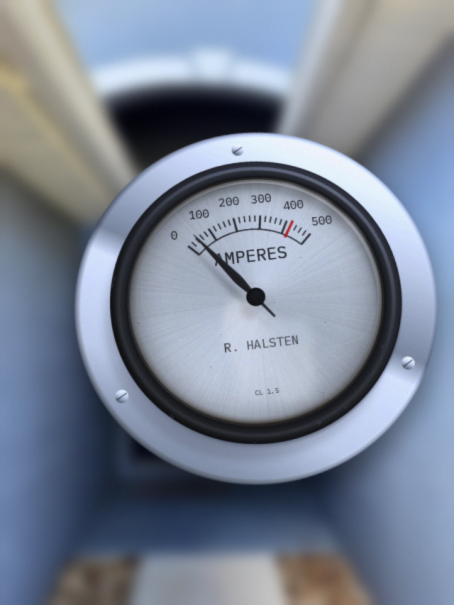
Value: A 40
